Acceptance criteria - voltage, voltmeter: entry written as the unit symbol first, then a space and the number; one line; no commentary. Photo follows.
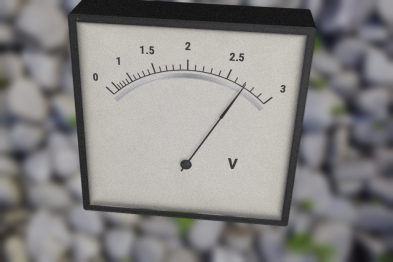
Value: V 2.7
